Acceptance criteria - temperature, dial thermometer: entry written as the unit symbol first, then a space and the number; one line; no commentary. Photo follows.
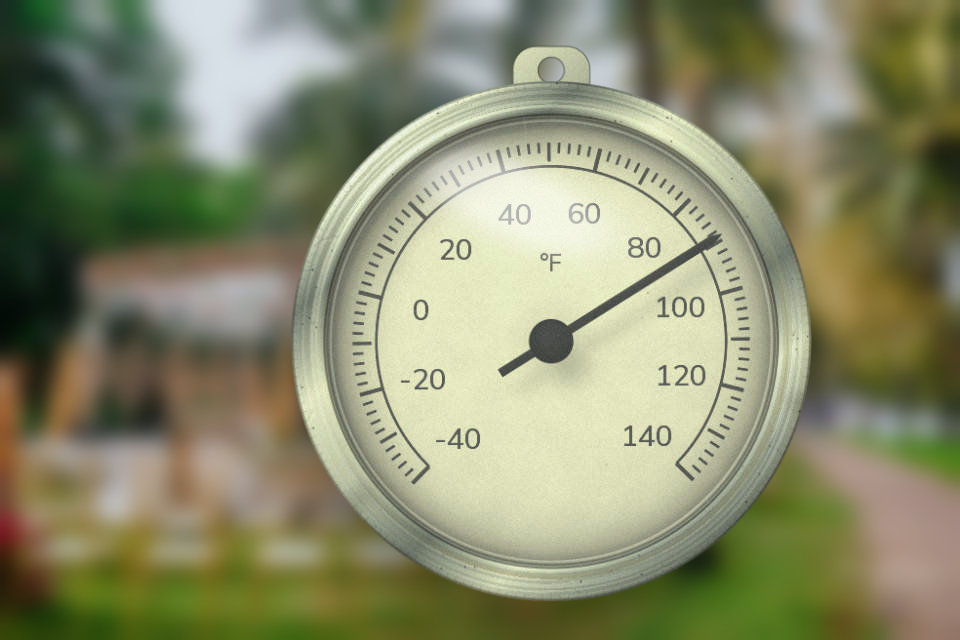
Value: °F 89
